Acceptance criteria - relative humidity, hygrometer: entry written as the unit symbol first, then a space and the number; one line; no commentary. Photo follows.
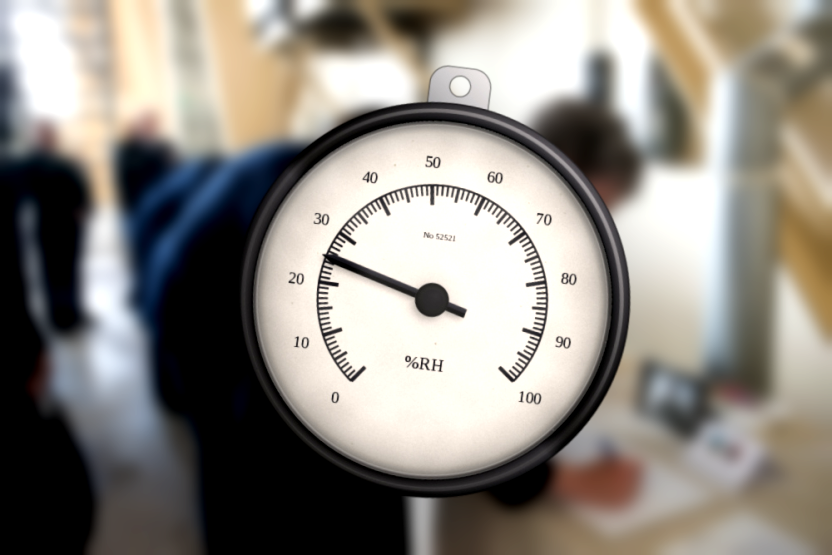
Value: % 25
